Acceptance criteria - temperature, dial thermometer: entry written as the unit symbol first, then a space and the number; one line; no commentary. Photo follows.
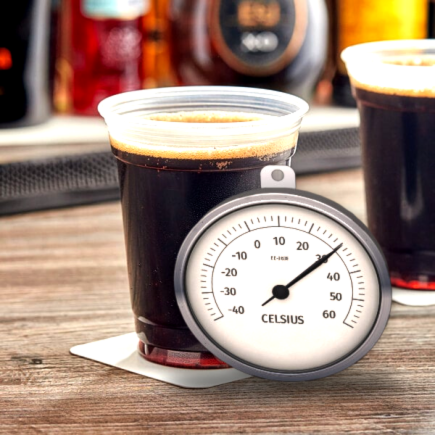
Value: °C 30
